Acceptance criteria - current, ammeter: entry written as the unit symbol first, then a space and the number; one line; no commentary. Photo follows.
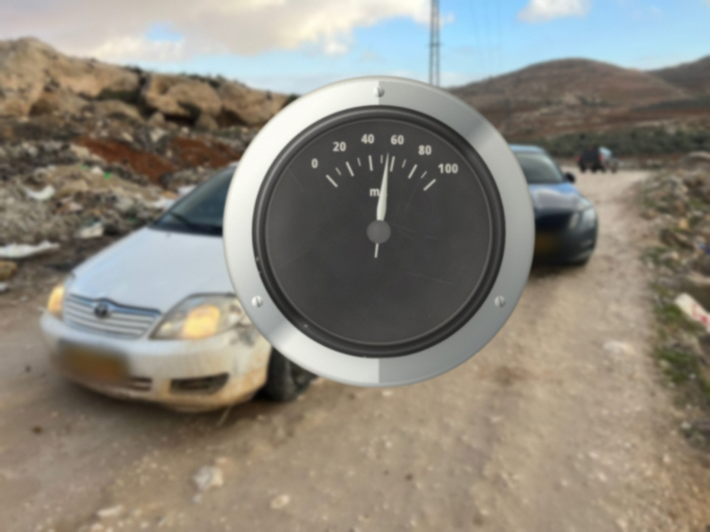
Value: mA 55
